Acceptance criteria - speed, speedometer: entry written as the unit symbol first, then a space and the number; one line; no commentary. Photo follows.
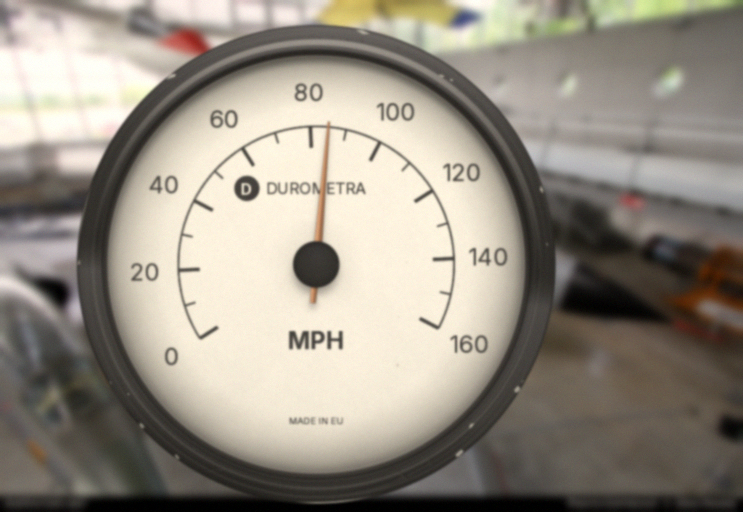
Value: mph 85
